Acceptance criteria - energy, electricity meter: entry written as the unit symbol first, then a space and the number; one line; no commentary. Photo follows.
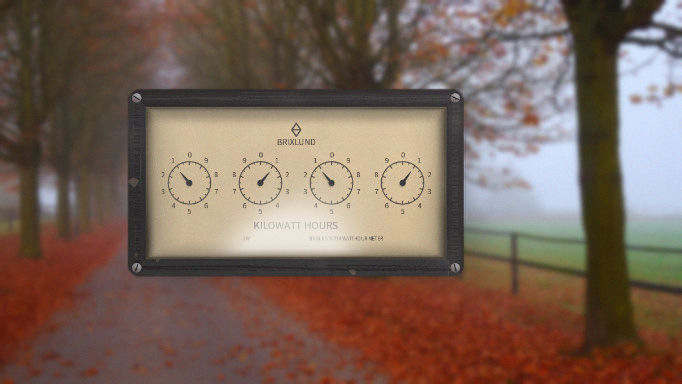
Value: kWh 1111
